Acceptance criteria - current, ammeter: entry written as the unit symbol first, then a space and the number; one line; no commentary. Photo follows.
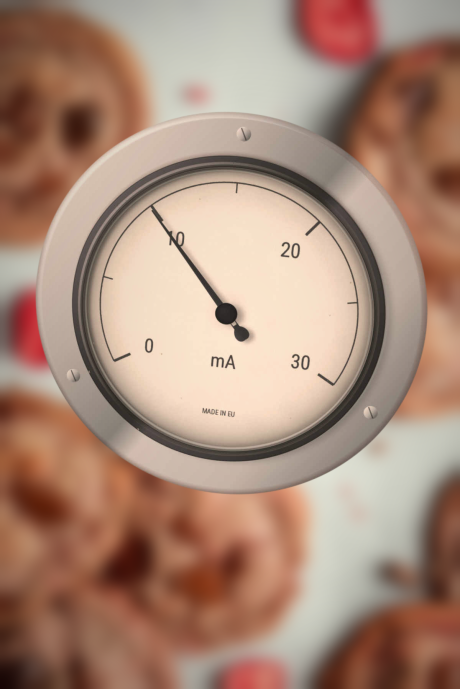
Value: mA 10
